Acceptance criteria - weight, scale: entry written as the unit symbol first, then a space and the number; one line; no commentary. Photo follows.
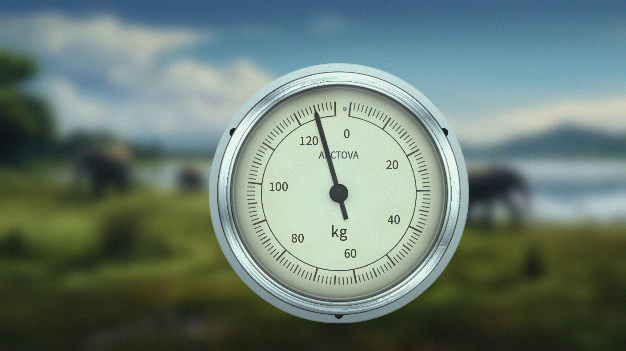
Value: kg 125
